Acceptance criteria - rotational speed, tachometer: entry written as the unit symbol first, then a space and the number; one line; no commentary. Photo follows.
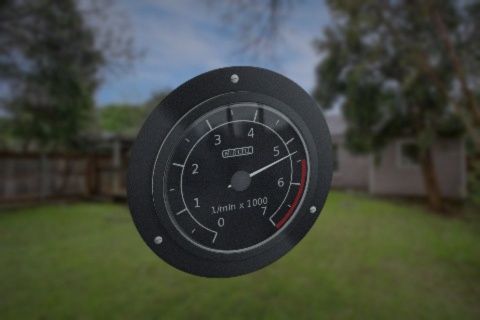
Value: rpm 5250
